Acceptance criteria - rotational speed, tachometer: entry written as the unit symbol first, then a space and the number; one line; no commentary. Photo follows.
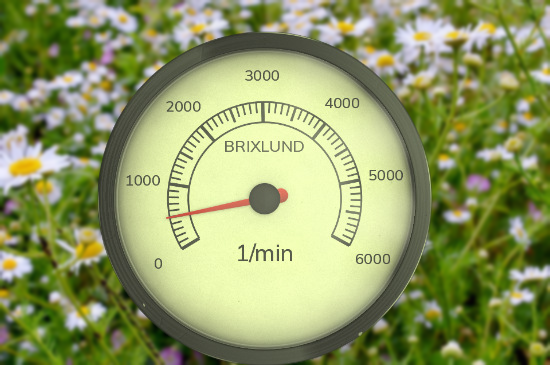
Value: rpm 500
